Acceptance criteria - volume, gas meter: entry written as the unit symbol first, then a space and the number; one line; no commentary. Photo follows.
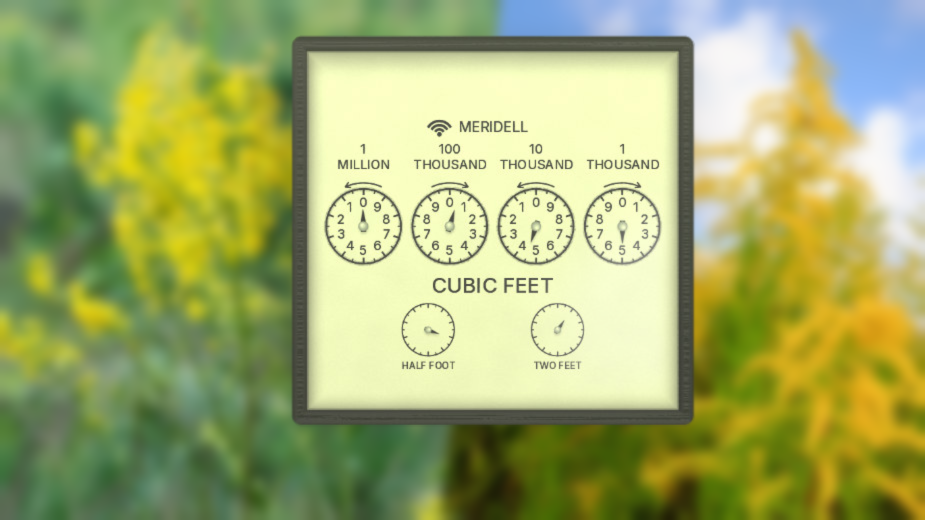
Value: ft³ 4500
